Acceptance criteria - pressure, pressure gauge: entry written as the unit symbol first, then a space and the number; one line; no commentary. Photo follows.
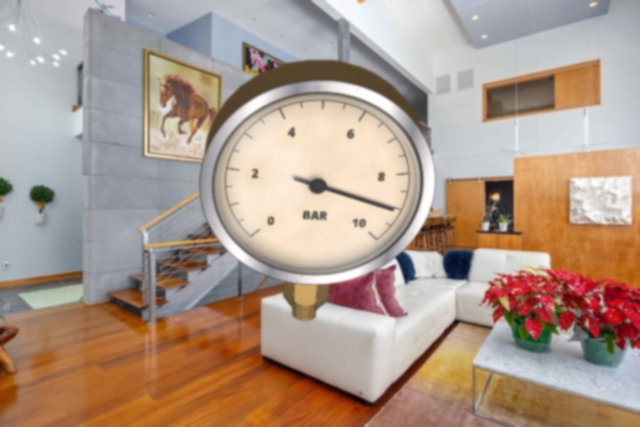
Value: bar 9
